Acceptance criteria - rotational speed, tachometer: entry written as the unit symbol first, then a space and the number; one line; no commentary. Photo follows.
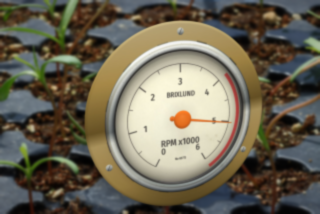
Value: rpm 5000
